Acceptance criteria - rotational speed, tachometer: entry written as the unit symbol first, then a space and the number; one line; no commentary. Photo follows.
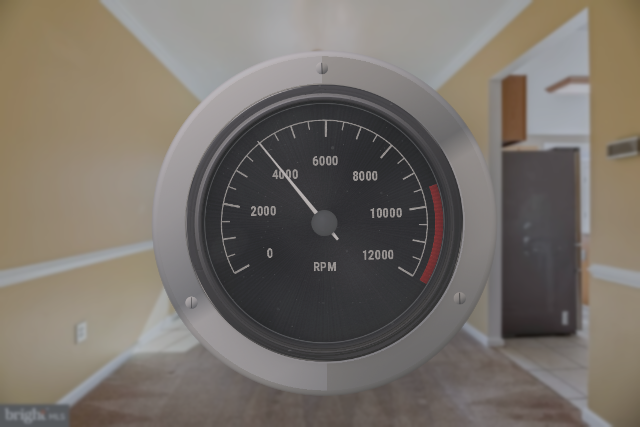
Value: rpm 4000
